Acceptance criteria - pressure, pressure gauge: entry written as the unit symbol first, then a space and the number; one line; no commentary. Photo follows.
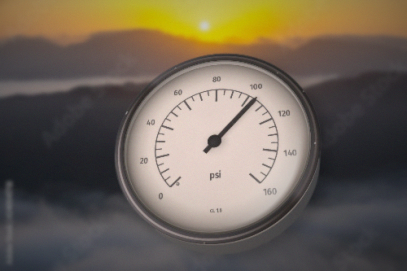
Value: psi 105
